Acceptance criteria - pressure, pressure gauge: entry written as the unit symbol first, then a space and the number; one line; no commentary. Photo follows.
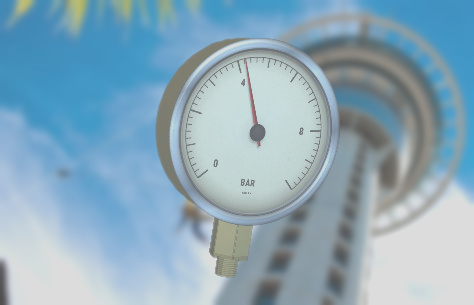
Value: bar 4.2
